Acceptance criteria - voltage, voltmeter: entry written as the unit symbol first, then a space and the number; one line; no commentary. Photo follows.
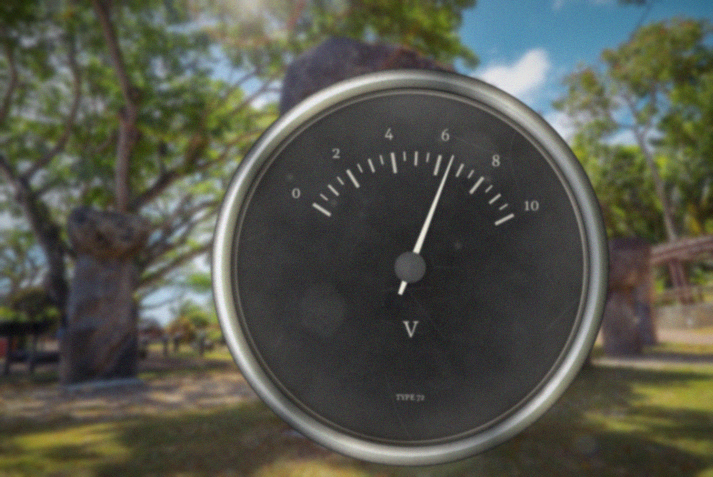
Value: V 6.5
